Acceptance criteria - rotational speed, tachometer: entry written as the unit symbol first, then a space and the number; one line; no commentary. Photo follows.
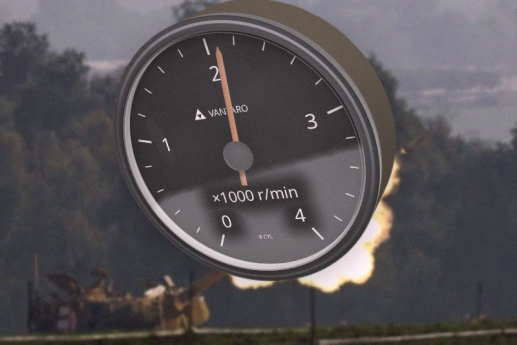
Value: rpm 2100
